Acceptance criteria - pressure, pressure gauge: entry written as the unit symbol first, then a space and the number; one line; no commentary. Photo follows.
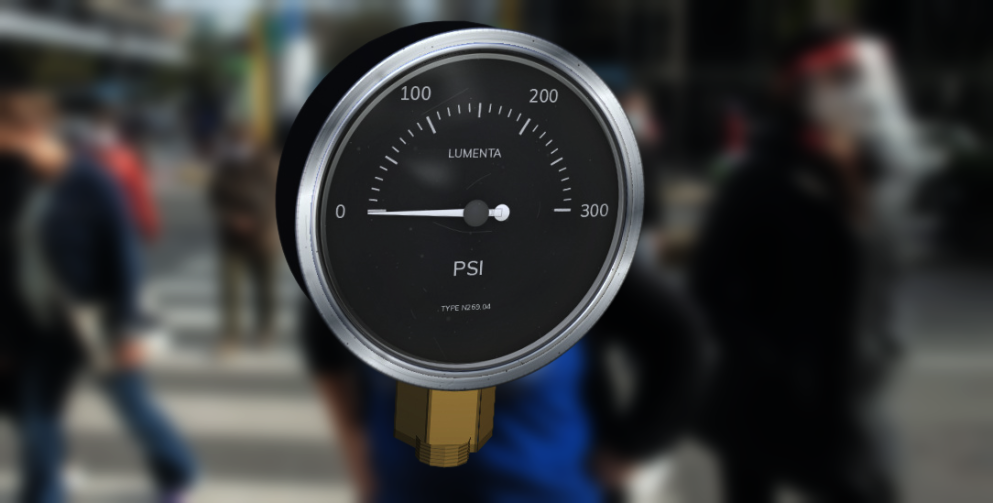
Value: psi 0
